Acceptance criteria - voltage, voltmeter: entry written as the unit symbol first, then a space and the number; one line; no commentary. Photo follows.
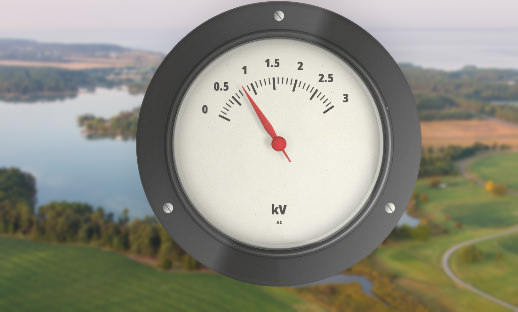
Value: kV 0.8
